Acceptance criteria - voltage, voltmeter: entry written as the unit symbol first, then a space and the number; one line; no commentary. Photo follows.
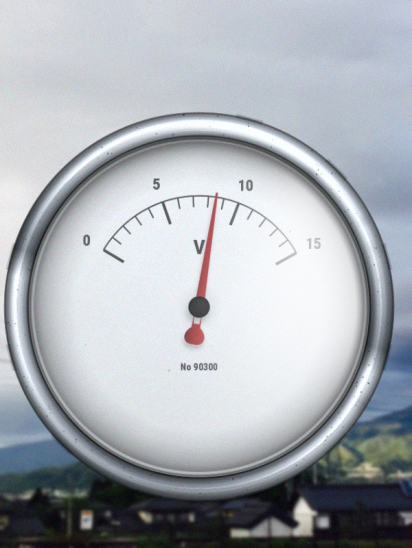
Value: V 8.5
